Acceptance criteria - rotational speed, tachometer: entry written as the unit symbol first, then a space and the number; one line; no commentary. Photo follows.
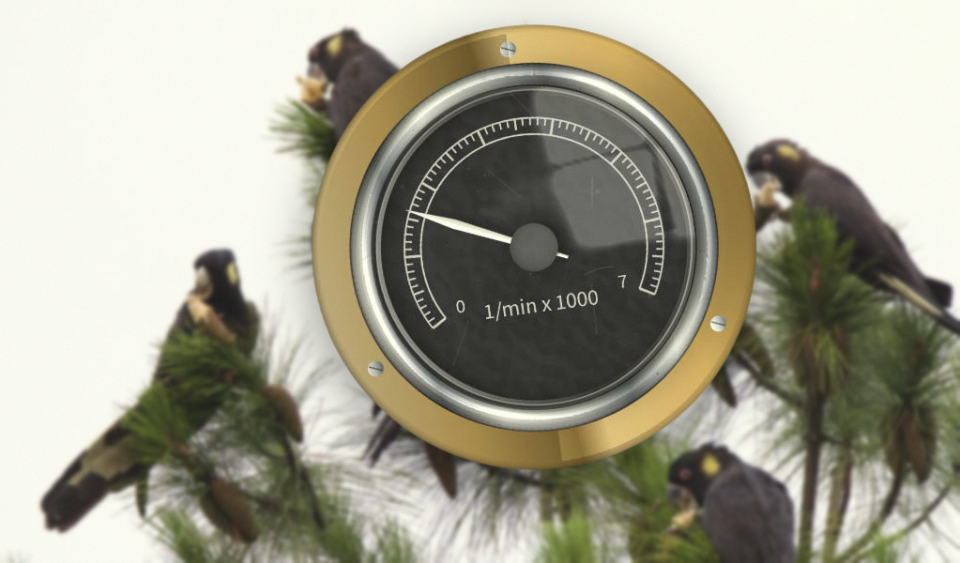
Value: rpm 1600
